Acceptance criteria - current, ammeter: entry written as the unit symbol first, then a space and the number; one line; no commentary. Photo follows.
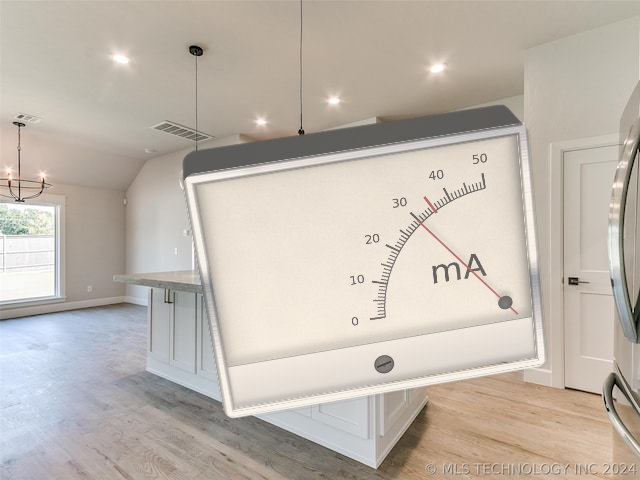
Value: mA 30
